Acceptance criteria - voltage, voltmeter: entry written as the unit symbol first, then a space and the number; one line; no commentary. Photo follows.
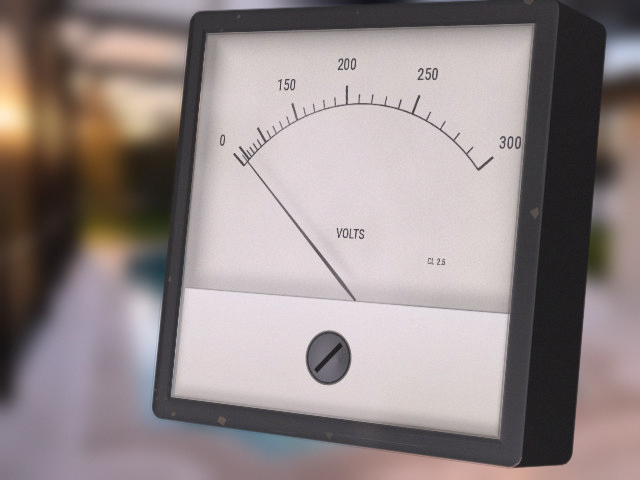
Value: V 50
